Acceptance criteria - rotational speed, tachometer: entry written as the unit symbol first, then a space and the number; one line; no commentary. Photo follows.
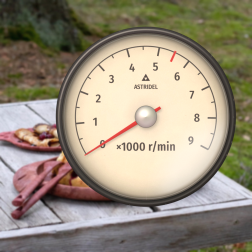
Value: rpm 0
